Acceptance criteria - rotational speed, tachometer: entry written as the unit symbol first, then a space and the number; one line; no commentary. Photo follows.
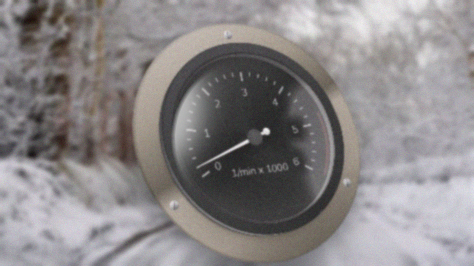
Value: rpm 200
